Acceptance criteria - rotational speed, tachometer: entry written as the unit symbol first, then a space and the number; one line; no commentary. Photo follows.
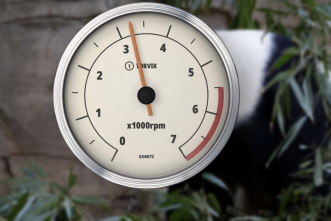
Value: rpm 3250
